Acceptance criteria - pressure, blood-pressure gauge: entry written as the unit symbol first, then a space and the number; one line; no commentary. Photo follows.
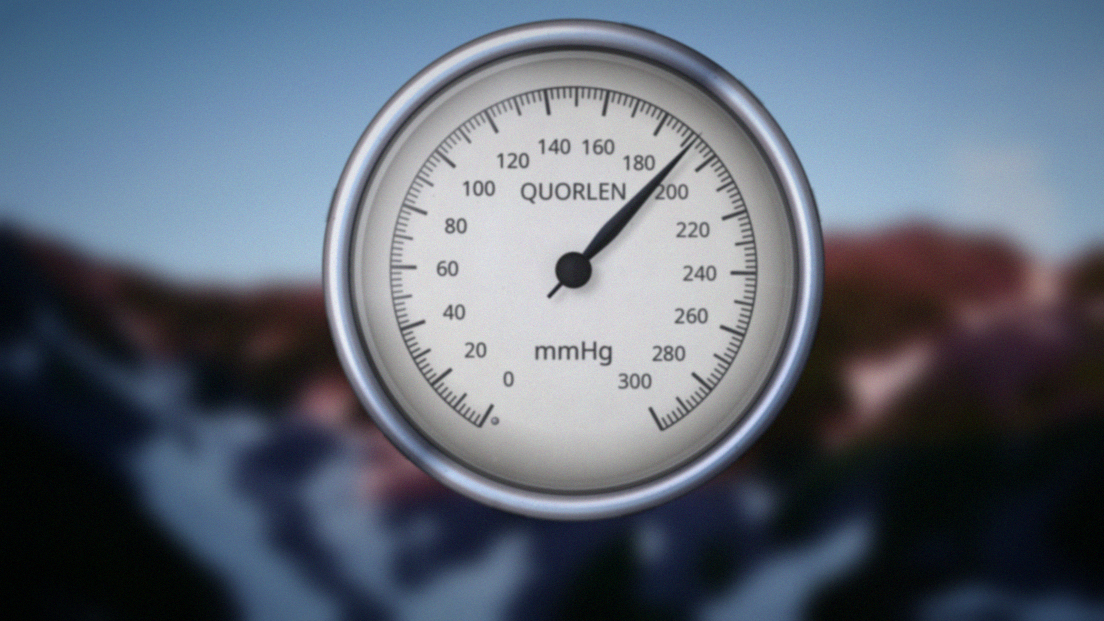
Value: mmHg 192
